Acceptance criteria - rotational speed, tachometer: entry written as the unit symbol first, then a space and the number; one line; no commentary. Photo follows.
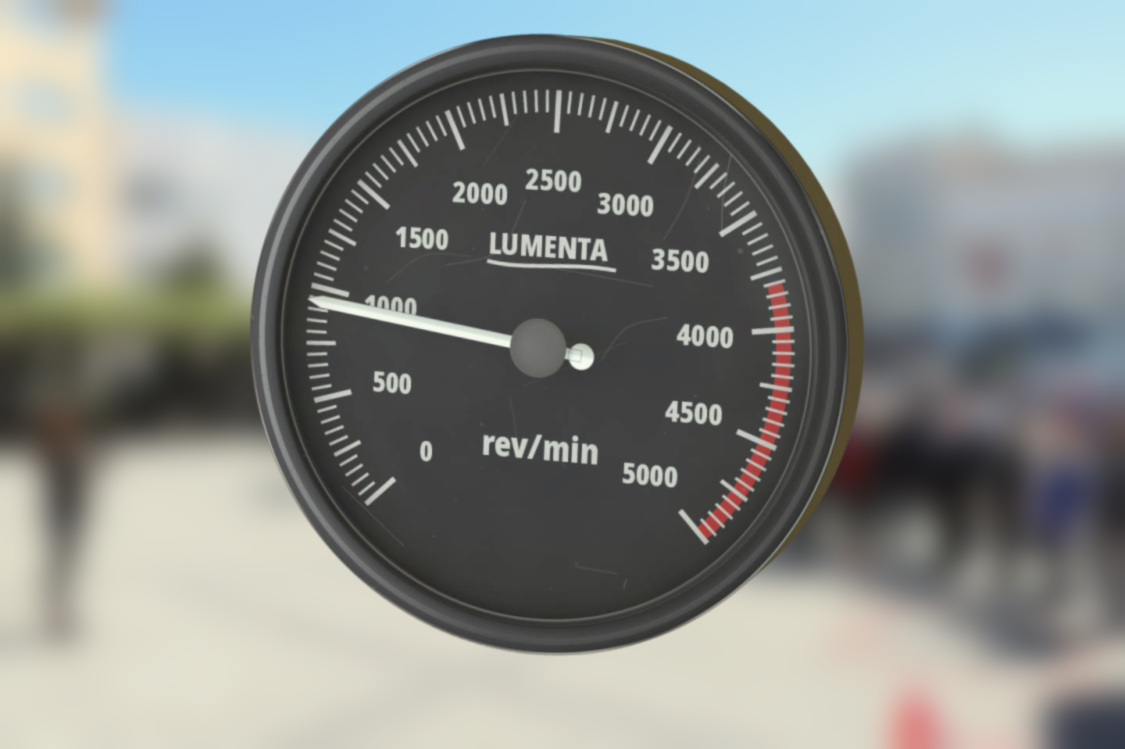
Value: rpm 950
